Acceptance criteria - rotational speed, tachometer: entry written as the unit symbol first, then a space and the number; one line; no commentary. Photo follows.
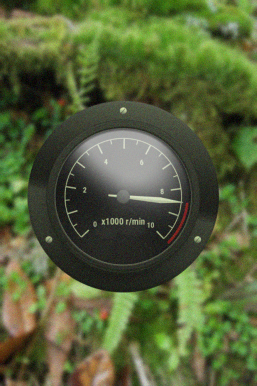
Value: rpm 8500
